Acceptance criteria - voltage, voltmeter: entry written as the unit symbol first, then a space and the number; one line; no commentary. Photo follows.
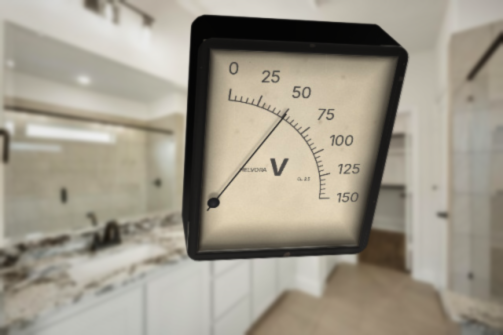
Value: V 50
